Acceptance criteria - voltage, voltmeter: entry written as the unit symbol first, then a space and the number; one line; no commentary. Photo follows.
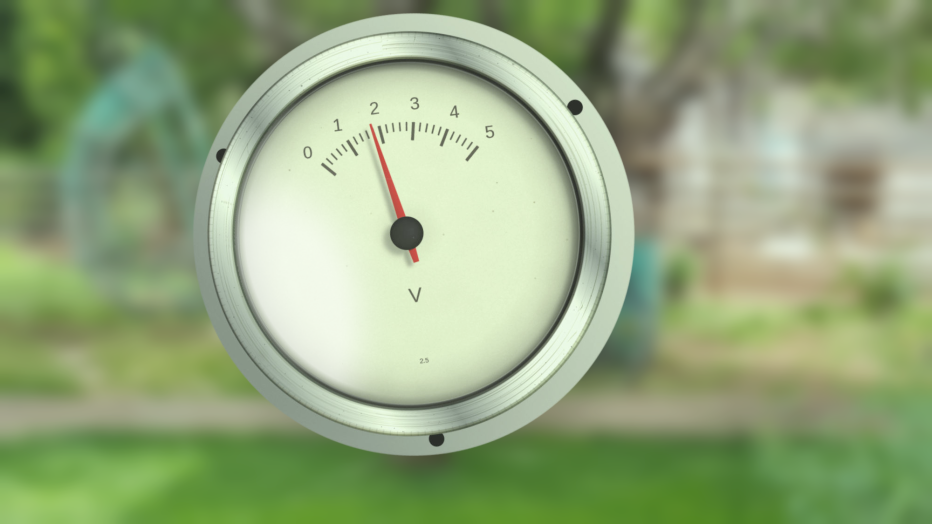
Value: V 1.8
